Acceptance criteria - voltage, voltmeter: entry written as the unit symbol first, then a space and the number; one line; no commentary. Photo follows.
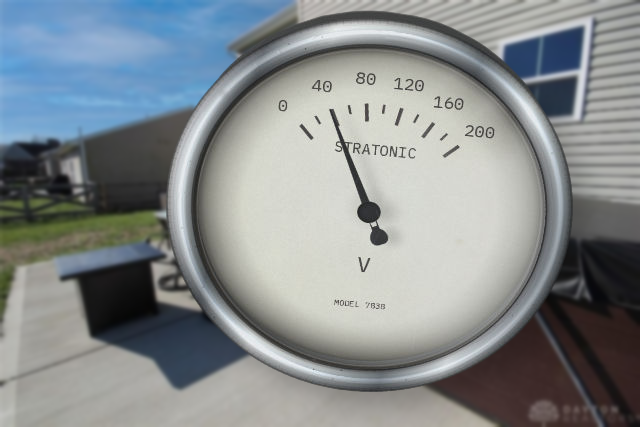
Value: V 40
